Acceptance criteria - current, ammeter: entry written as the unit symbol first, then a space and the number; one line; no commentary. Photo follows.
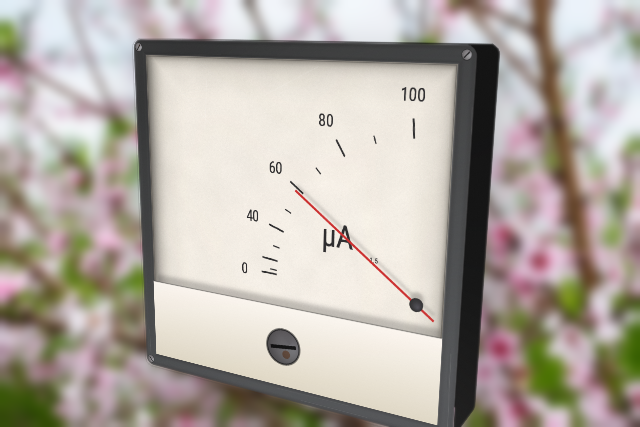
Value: µA 60
